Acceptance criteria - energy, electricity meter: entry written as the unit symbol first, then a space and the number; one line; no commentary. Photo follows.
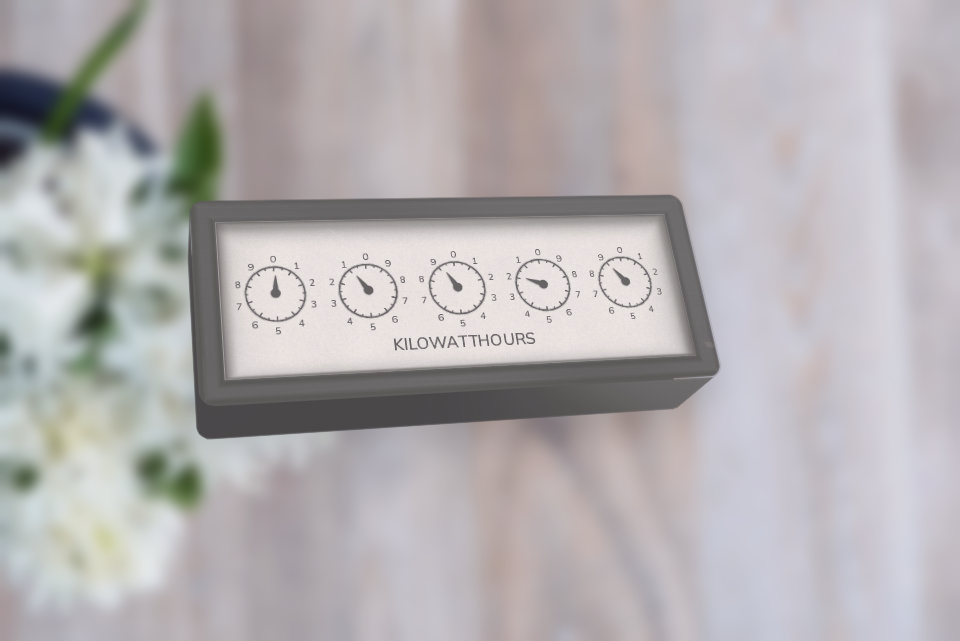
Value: kWh 919
